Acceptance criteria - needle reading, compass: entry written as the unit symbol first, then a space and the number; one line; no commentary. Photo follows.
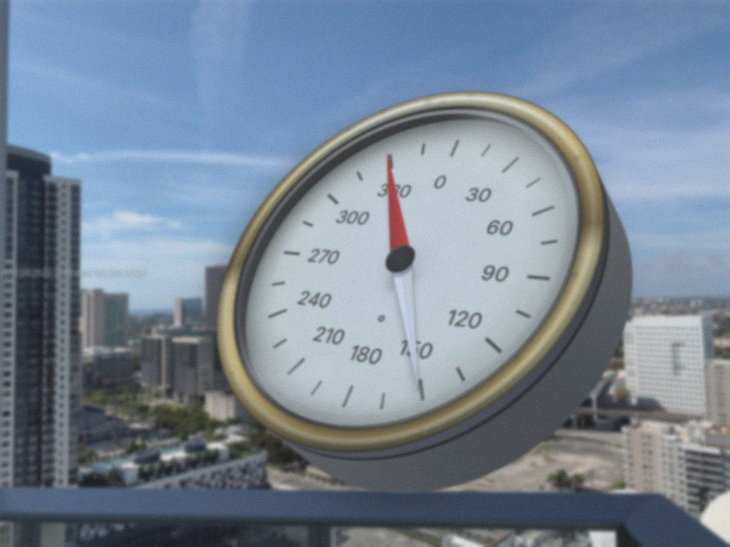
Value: ° 330
